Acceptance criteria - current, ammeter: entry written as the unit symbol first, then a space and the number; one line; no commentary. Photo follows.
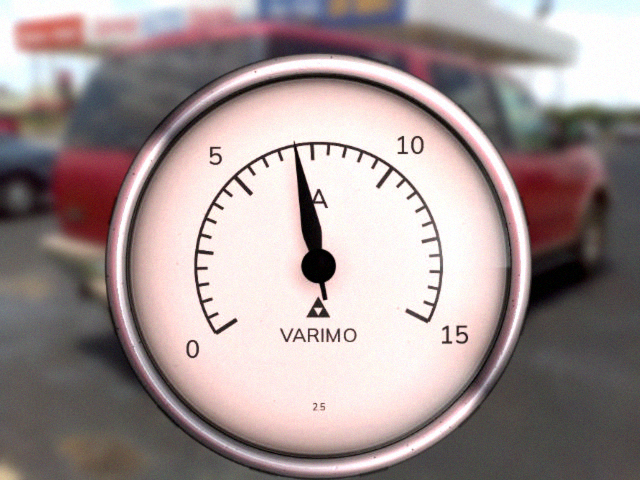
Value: A 7
